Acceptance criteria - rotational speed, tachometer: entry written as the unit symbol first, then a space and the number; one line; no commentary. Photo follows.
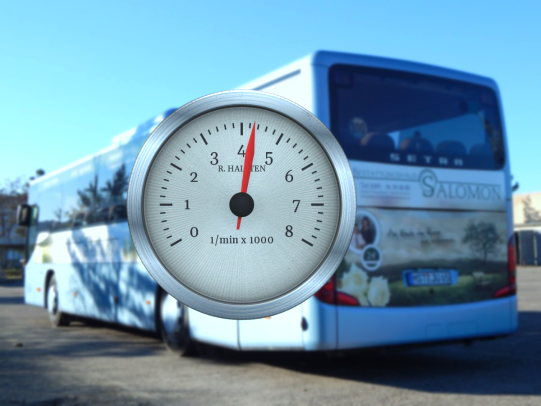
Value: rpm 4300
